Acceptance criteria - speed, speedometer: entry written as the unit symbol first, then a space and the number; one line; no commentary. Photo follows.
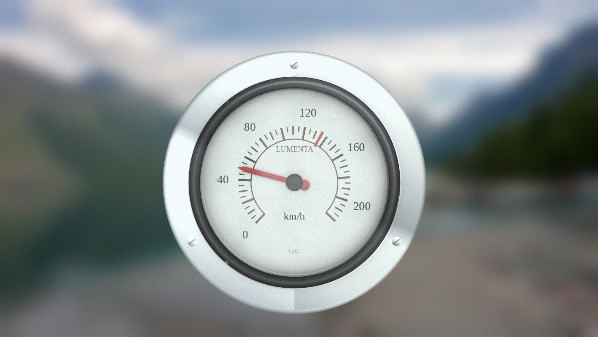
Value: km/h 50
